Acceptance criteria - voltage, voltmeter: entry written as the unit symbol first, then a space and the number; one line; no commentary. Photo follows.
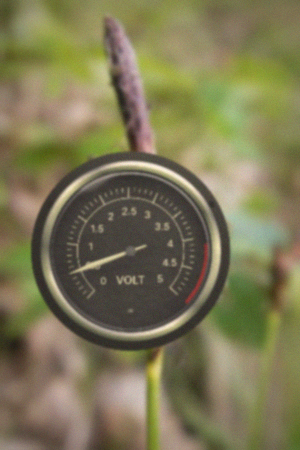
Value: V 0.5
